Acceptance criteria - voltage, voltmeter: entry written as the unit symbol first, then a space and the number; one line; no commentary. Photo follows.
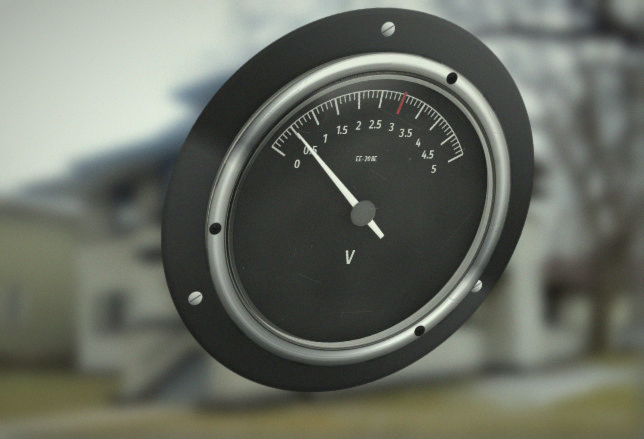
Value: V 0.5
